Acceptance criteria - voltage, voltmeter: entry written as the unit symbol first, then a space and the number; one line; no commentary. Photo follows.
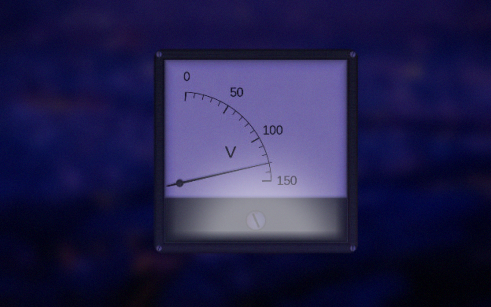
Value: V 130
